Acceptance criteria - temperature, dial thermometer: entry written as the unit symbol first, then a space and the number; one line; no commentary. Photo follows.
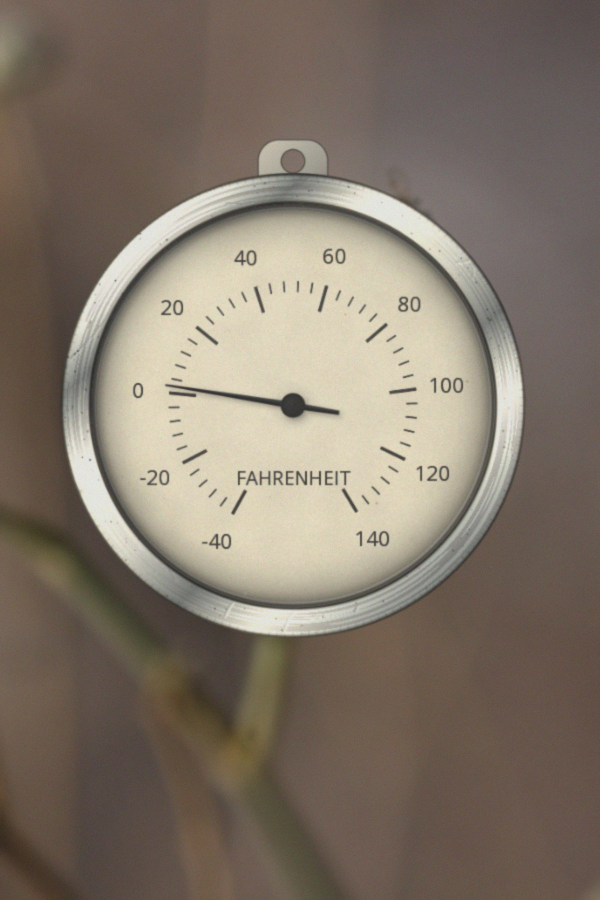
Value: °F 2
